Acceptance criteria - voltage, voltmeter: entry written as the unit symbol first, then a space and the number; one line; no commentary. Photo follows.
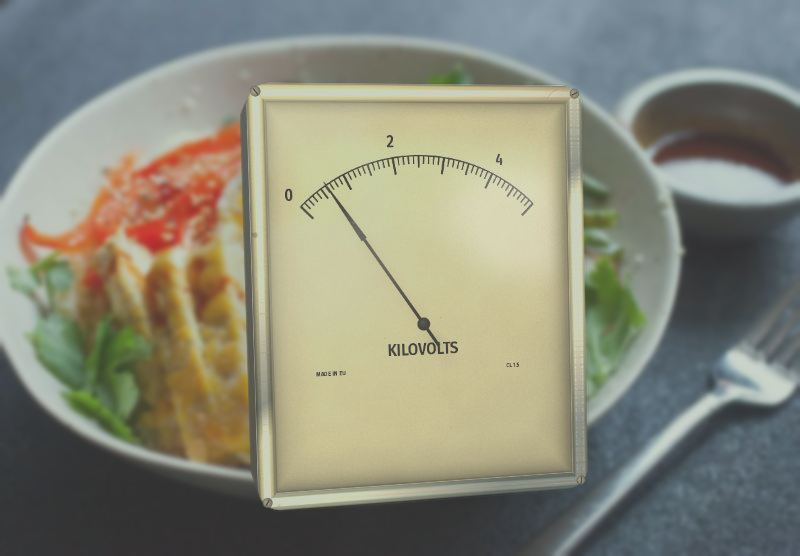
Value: kV 0.6
